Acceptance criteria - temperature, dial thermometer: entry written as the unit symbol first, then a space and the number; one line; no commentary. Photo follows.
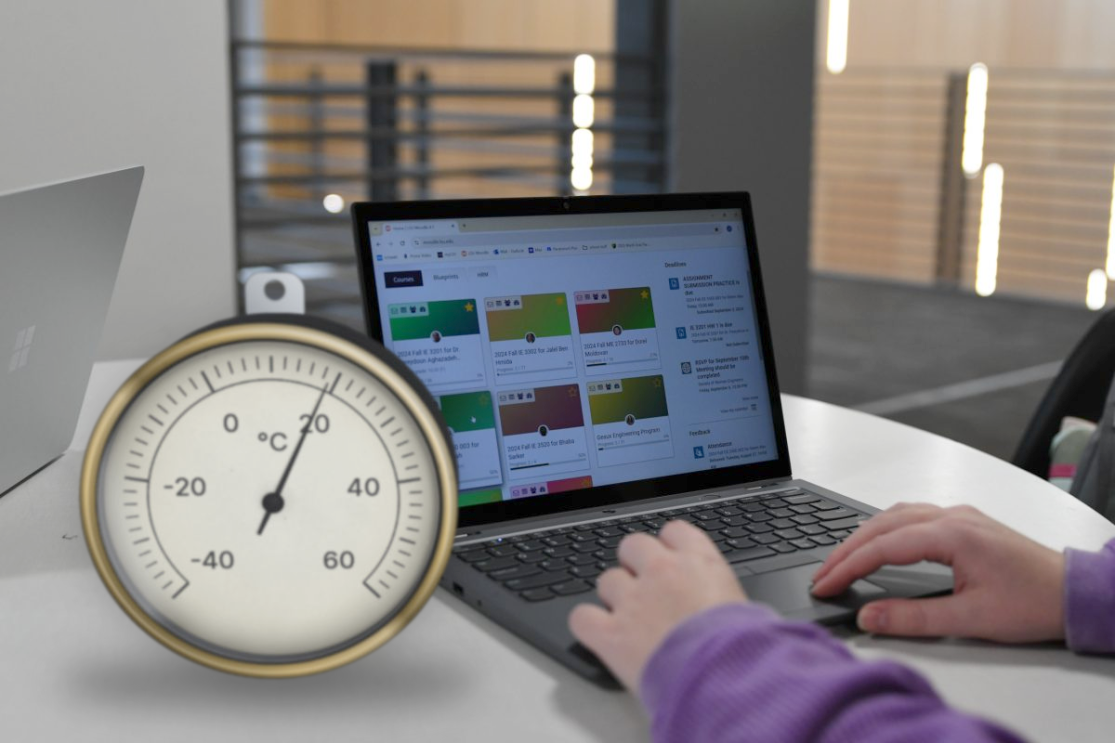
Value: °C 19
